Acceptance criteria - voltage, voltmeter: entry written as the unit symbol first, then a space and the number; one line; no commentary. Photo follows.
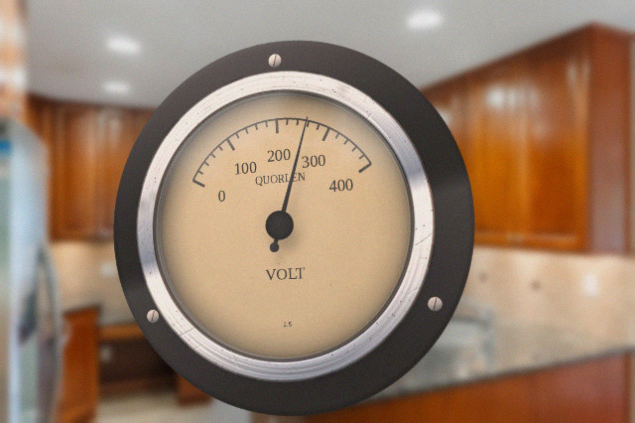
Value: V 260
